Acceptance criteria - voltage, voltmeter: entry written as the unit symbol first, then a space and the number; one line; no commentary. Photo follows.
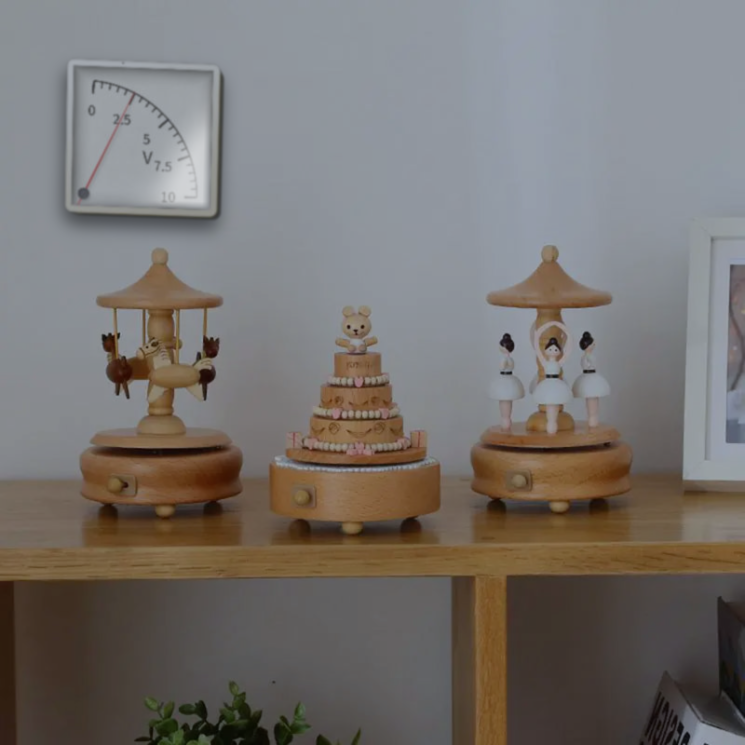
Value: V 2.5
